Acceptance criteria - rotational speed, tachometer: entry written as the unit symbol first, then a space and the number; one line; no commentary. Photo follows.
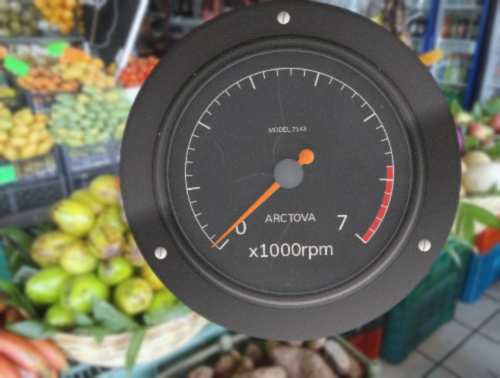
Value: rpm 100
